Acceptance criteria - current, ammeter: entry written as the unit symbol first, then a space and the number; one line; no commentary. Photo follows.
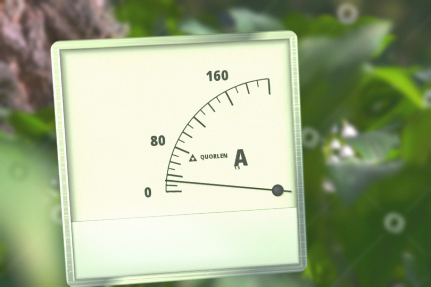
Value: A 30
